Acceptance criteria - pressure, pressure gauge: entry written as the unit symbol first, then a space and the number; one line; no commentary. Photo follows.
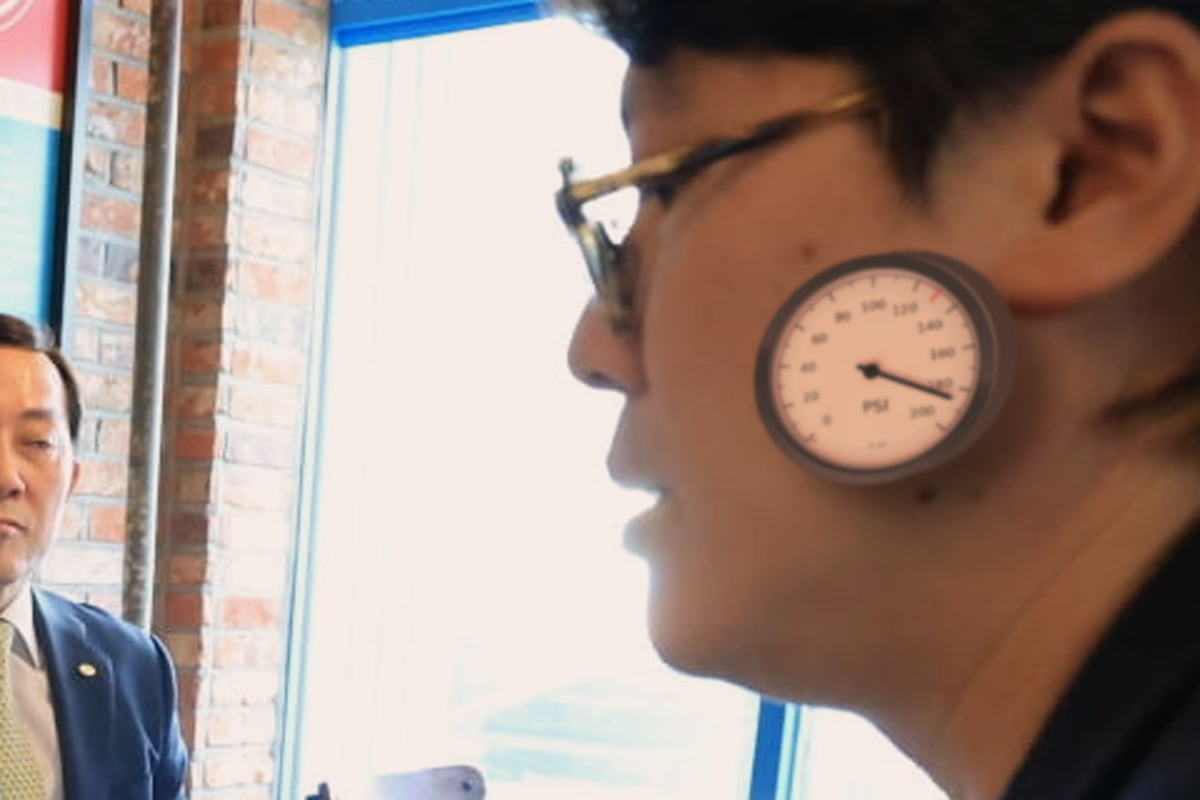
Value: psi 185
